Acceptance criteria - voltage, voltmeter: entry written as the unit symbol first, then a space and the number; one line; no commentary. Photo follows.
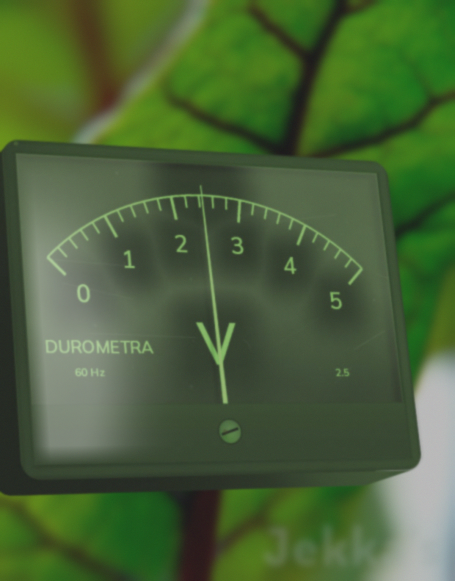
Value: V 2.4
